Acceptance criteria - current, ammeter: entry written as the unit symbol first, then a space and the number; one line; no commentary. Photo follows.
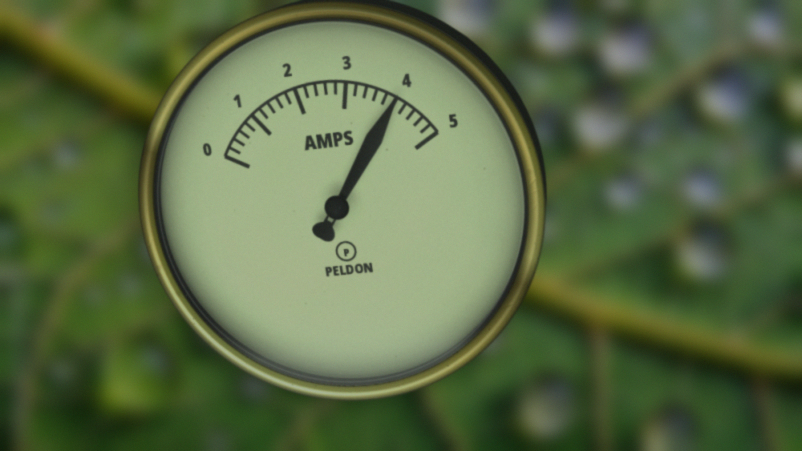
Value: A 4
